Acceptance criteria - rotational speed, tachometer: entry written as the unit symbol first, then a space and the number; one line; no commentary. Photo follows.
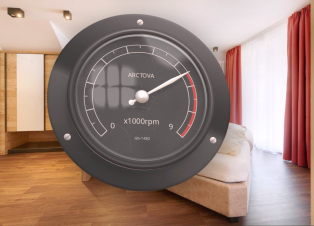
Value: rpm 6500
